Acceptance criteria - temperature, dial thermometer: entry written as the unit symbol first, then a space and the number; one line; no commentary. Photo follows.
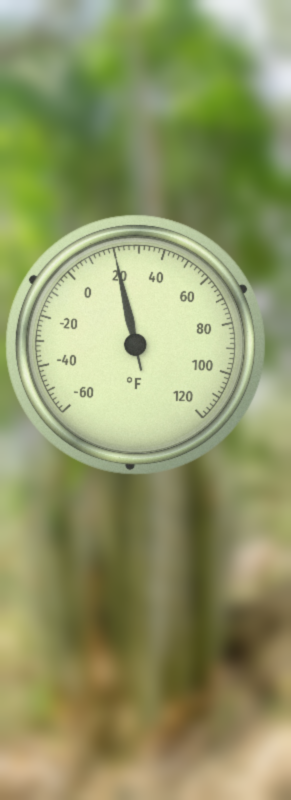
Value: °F 20
